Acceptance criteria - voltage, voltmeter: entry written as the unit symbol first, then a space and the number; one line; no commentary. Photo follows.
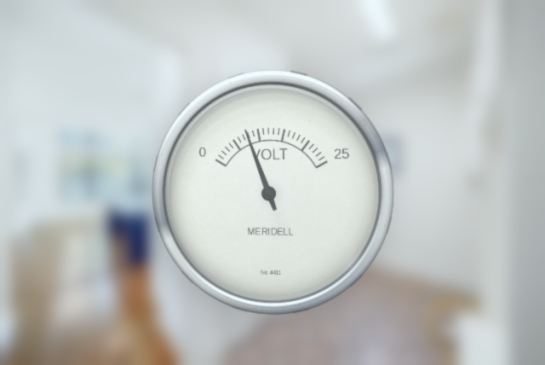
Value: V 8
